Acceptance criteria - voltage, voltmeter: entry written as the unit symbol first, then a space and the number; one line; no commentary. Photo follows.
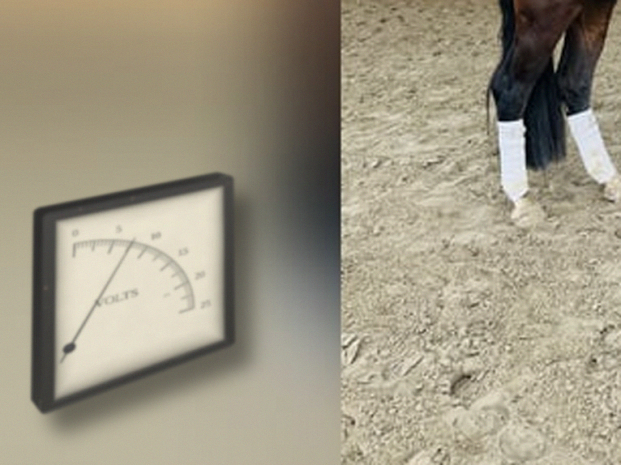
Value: V 7.5
